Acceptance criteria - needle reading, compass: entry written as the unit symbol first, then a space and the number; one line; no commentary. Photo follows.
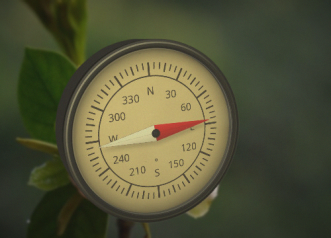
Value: ° 85
